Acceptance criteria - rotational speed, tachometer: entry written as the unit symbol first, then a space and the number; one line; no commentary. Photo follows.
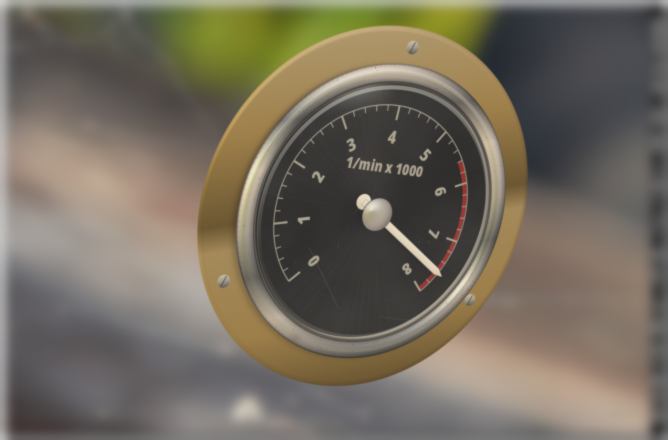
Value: rpm 7600
